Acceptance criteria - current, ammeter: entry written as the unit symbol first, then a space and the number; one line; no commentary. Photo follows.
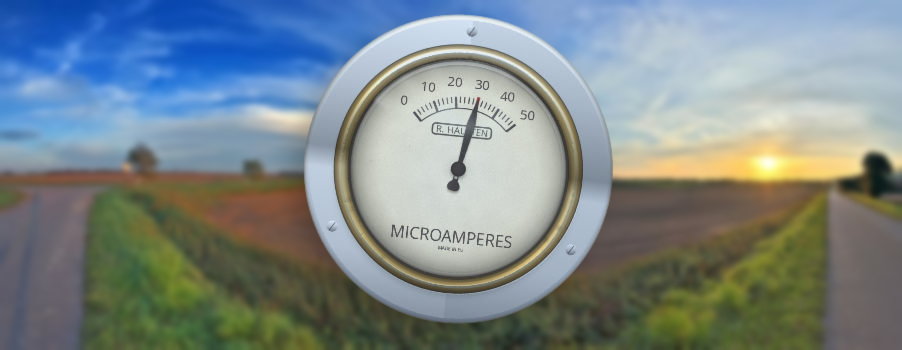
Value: µA 30
